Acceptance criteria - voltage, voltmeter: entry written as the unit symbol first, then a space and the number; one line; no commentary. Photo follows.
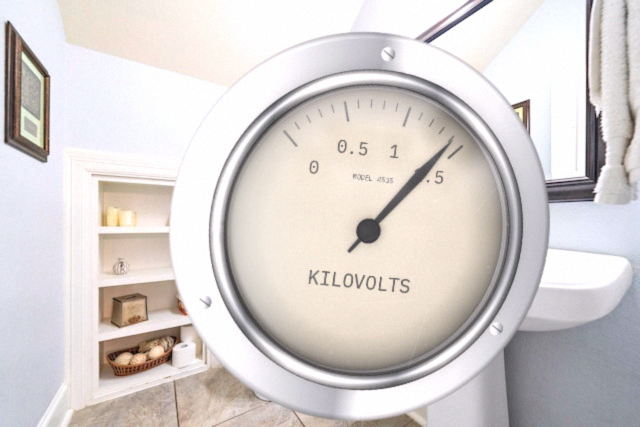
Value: kV 1.4
